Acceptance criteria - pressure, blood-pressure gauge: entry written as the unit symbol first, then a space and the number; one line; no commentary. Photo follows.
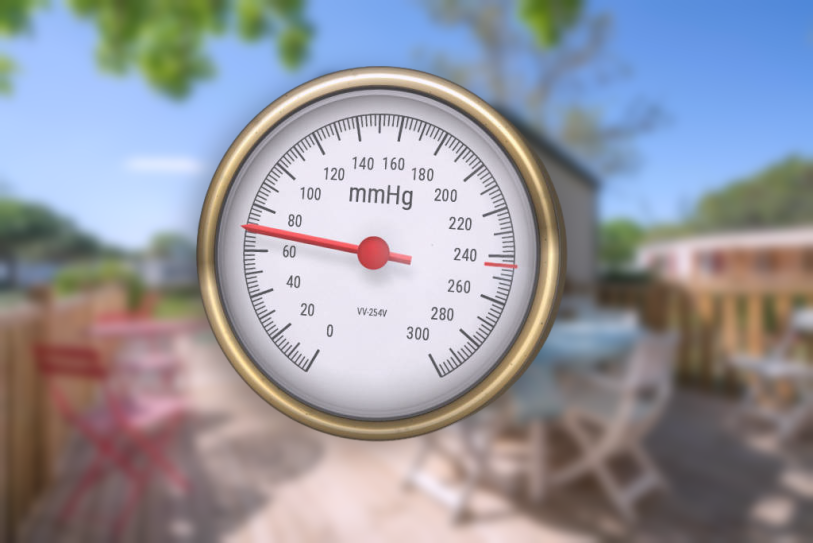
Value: mmHg 70
